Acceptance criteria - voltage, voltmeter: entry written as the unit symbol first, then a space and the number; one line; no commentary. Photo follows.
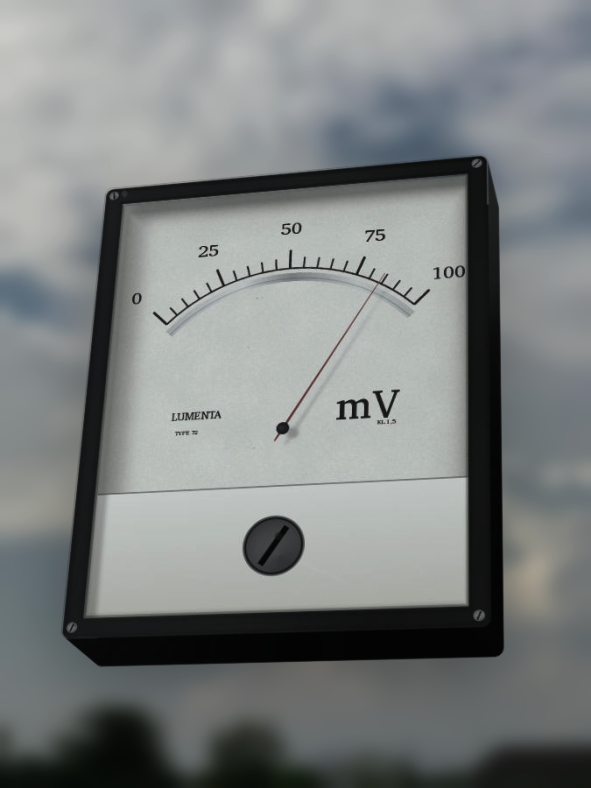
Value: mV 85
